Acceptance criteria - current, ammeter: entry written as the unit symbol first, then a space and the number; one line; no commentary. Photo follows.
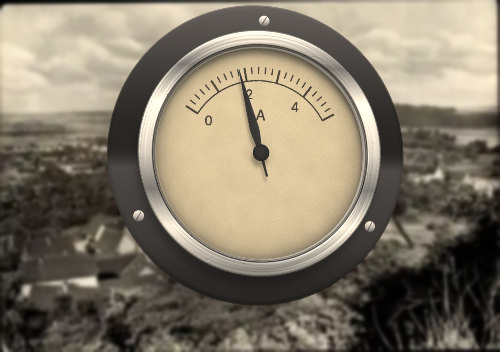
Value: A 1.8
